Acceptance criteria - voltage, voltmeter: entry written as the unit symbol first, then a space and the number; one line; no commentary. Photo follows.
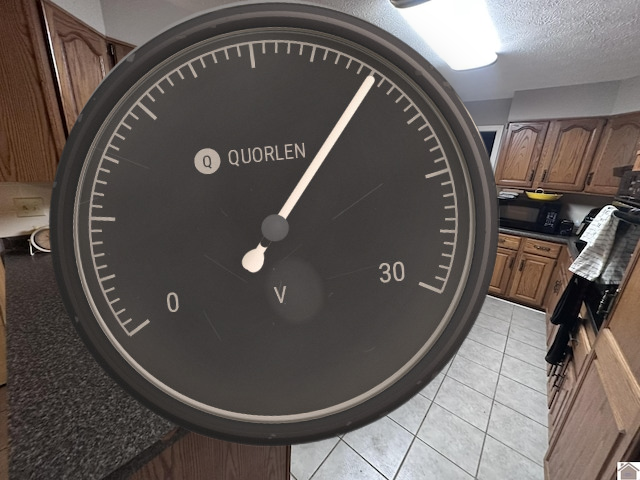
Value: V 20
